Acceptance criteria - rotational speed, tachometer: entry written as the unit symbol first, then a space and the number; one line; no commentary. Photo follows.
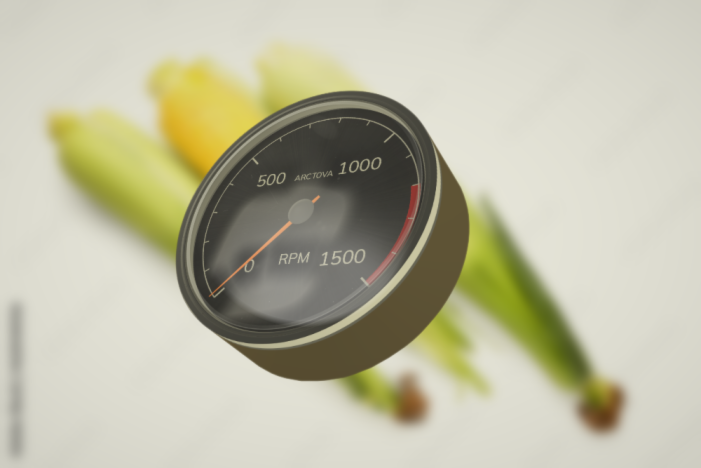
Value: rpm 0
